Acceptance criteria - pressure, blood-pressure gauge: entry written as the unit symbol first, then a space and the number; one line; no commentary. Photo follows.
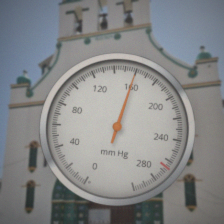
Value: mmHg 160
